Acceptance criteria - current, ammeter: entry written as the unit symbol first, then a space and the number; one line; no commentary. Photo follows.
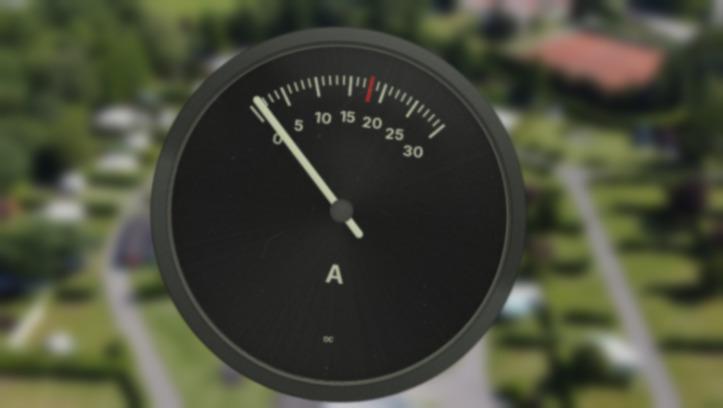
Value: A 1
